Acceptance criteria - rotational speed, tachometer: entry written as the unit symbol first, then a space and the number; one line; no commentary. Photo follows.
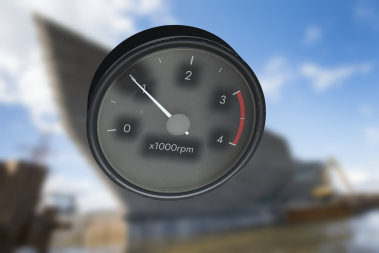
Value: rpm 1000
